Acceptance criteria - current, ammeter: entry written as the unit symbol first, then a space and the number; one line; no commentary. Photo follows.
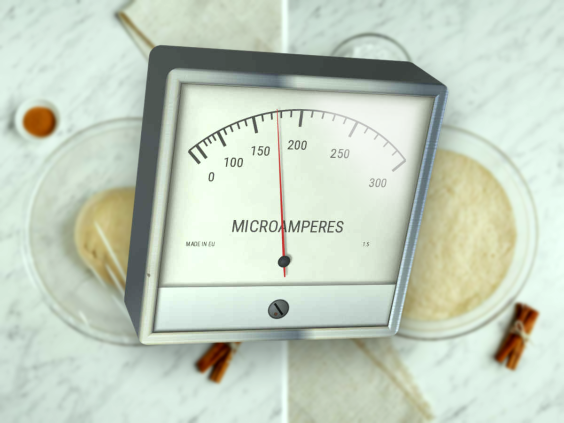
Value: µA 175
